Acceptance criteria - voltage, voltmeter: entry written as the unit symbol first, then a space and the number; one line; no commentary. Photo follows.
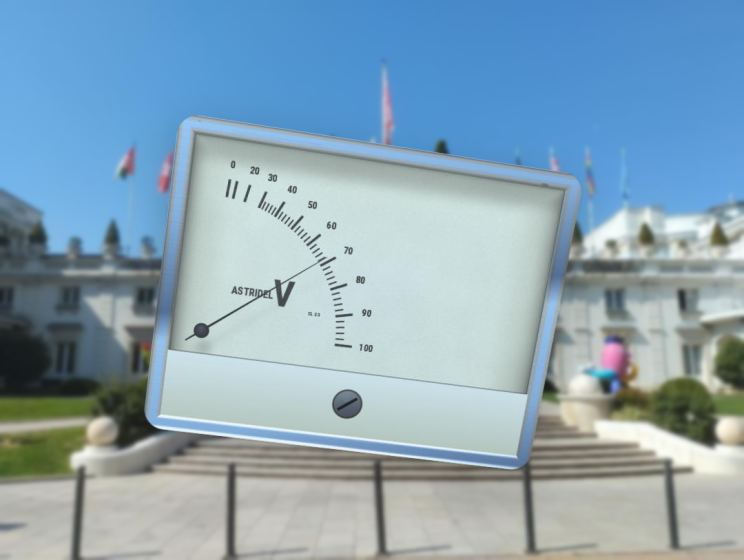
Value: V 68
